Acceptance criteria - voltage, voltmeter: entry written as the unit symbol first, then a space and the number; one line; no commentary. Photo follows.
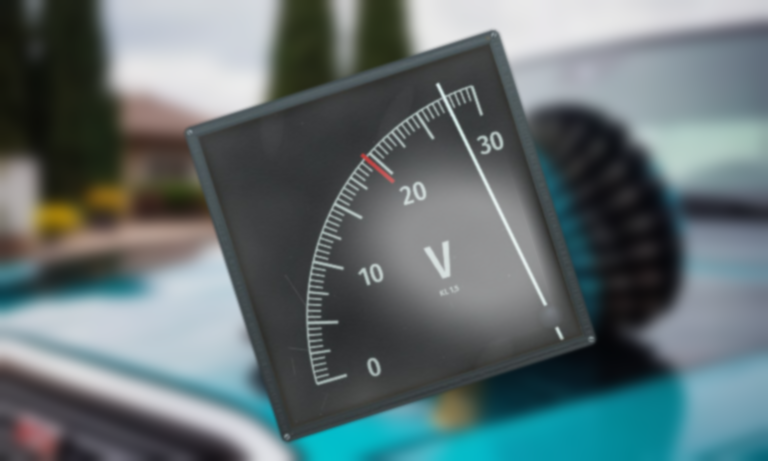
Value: V 27.5
